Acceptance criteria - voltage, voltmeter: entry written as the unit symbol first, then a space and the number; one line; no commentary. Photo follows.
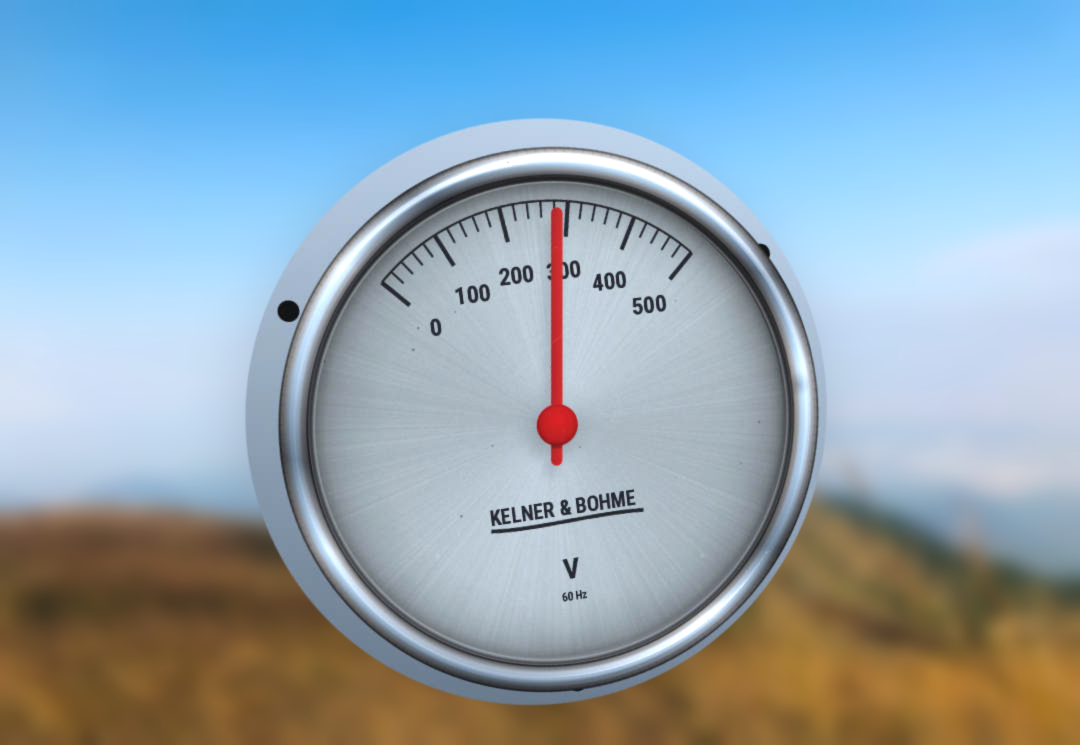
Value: V 280
